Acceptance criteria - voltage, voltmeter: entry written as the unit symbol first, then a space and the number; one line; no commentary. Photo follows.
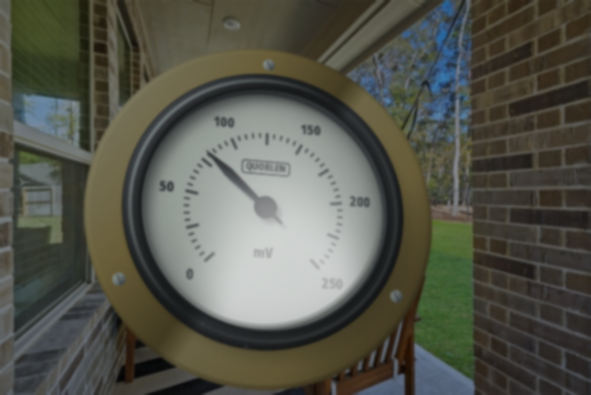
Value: mV 80
